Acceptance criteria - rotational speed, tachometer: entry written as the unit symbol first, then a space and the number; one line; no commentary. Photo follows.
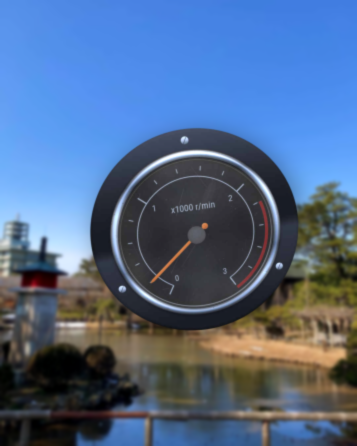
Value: rpm 200
